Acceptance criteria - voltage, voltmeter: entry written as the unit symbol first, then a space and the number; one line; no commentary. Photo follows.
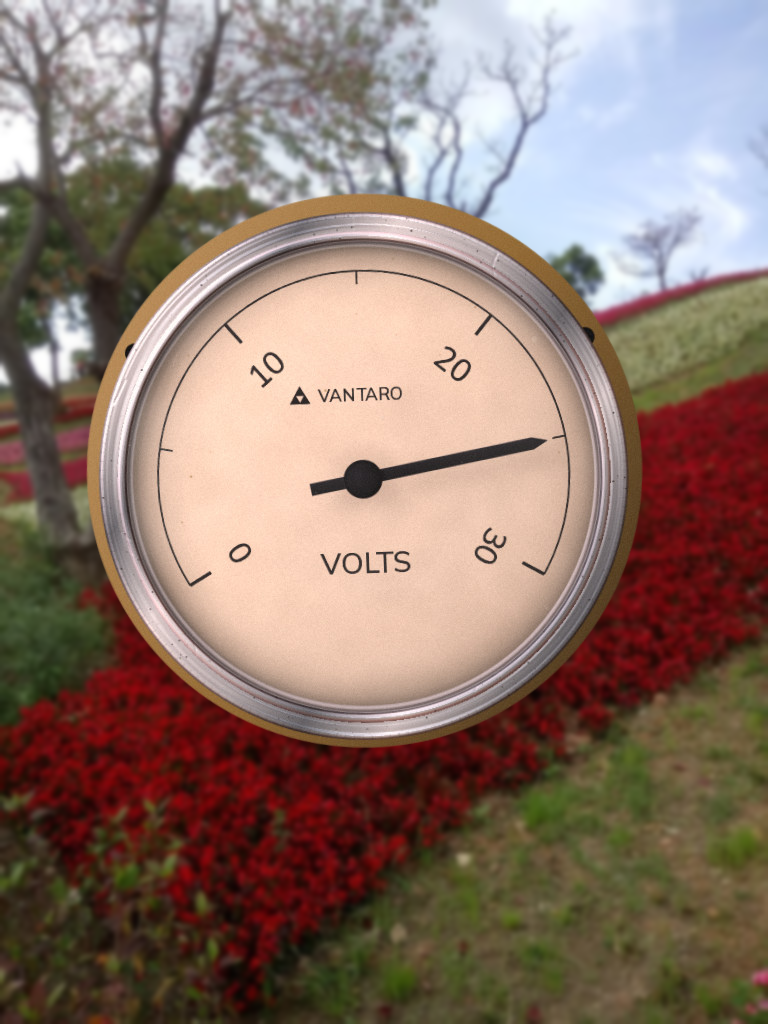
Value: V 25
